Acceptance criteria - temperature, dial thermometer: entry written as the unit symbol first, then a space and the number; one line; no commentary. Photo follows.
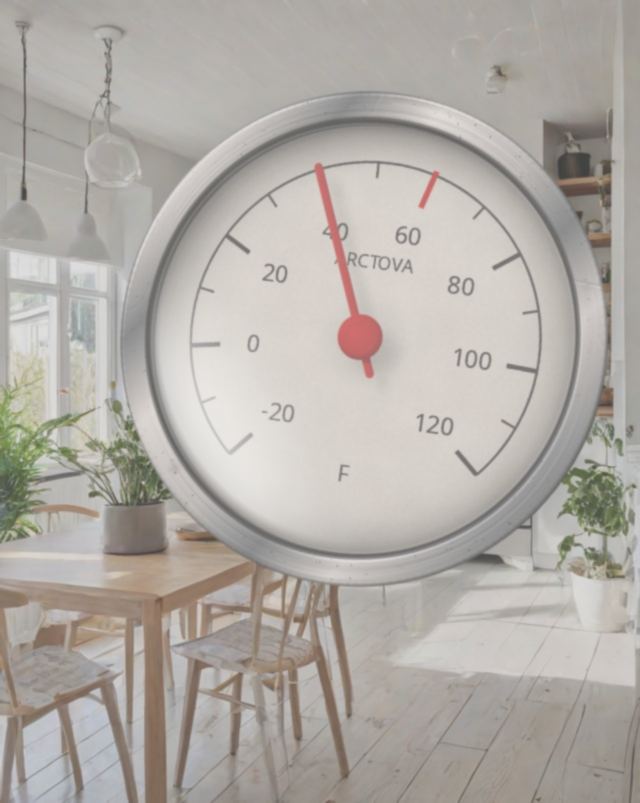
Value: °F 40
